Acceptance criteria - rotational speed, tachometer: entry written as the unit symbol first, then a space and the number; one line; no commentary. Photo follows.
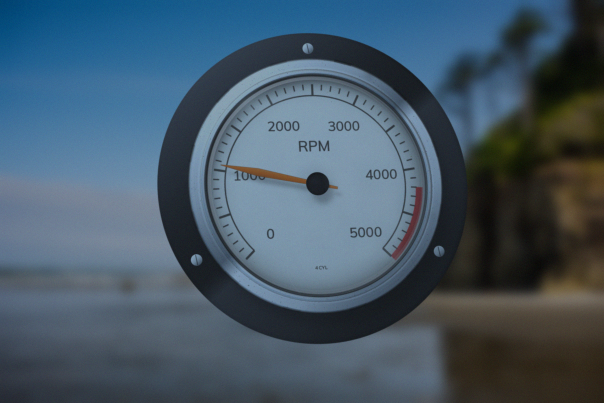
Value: rpm 1050
